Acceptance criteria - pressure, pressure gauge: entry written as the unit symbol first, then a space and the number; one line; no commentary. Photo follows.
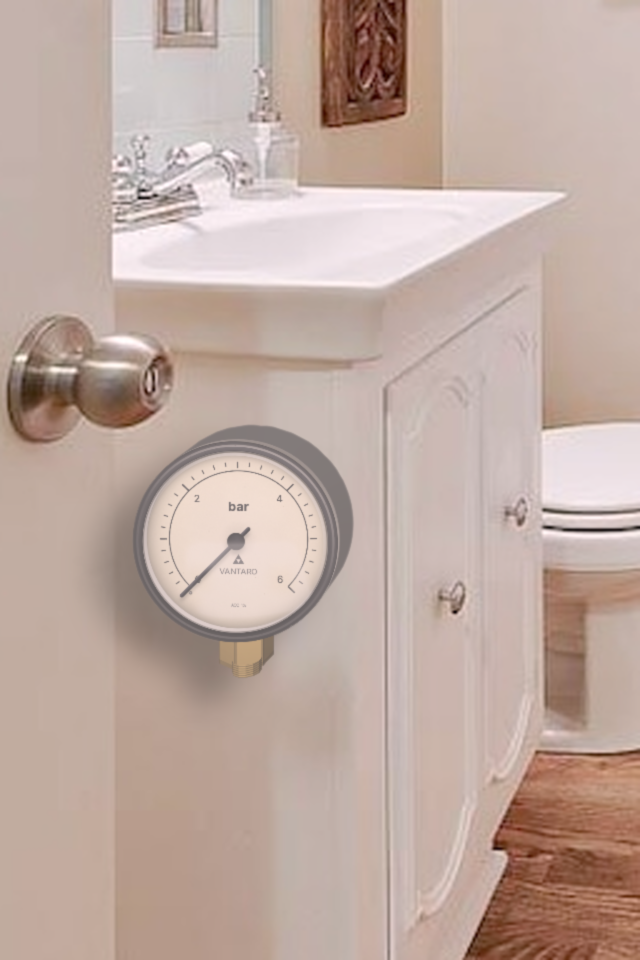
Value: bar 0
